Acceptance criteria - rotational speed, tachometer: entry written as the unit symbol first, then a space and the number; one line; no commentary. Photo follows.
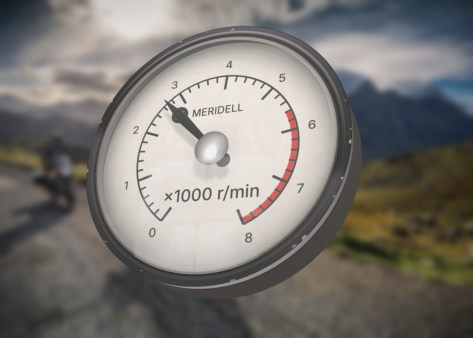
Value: rpm 2700
